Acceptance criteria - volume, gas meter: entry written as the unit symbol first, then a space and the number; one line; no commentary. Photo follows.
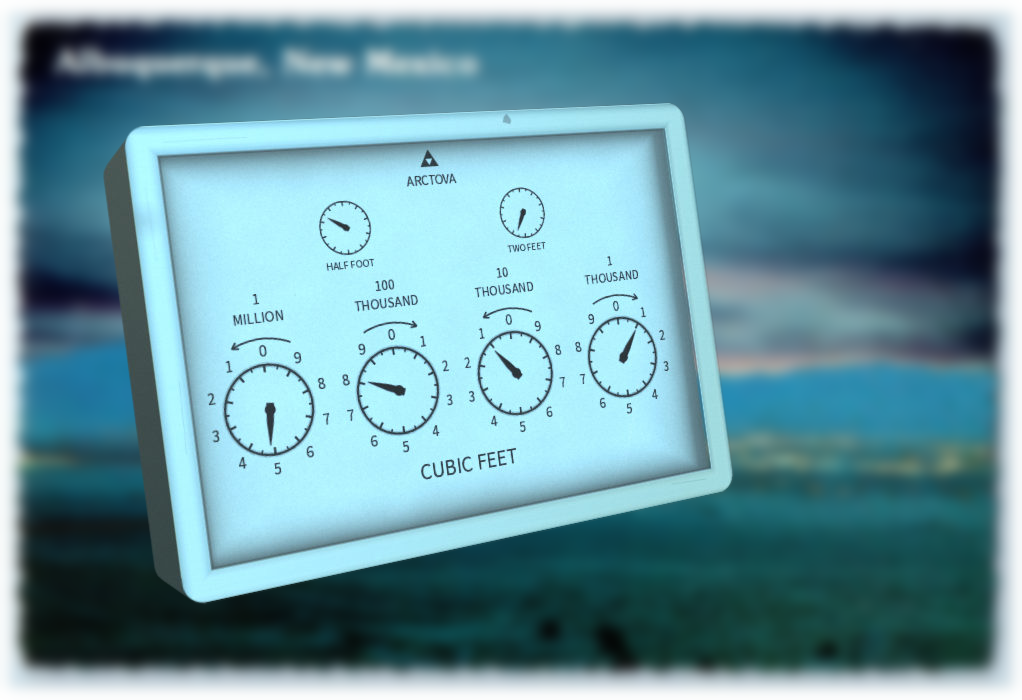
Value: ft³ 481100
